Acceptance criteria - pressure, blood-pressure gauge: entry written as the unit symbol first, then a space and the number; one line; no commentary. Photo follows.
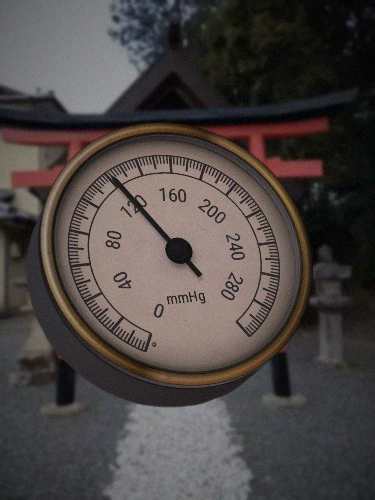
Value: mmHg 120
